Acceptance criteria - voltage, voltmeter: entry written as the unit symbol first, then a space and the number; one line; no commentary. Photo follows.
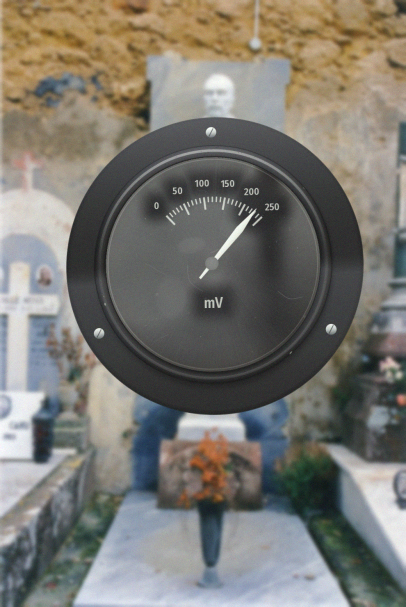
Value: mV 230
